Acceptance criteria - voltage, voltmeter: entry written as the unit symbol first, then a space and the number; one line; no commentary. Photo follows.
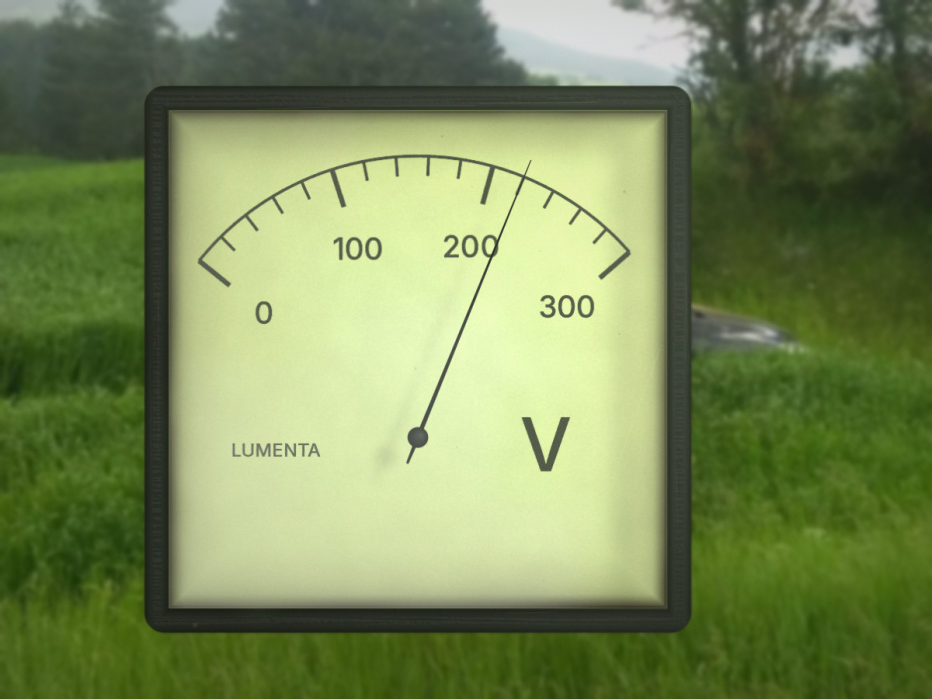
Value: V 220
